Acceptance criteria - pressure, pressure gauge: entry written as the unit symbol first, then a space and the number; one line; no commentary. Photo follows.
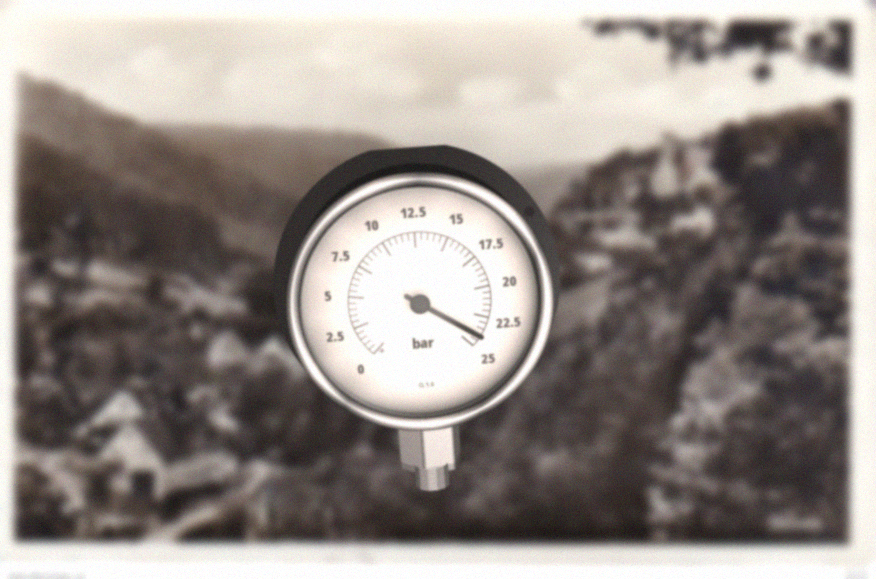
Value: bar 24
